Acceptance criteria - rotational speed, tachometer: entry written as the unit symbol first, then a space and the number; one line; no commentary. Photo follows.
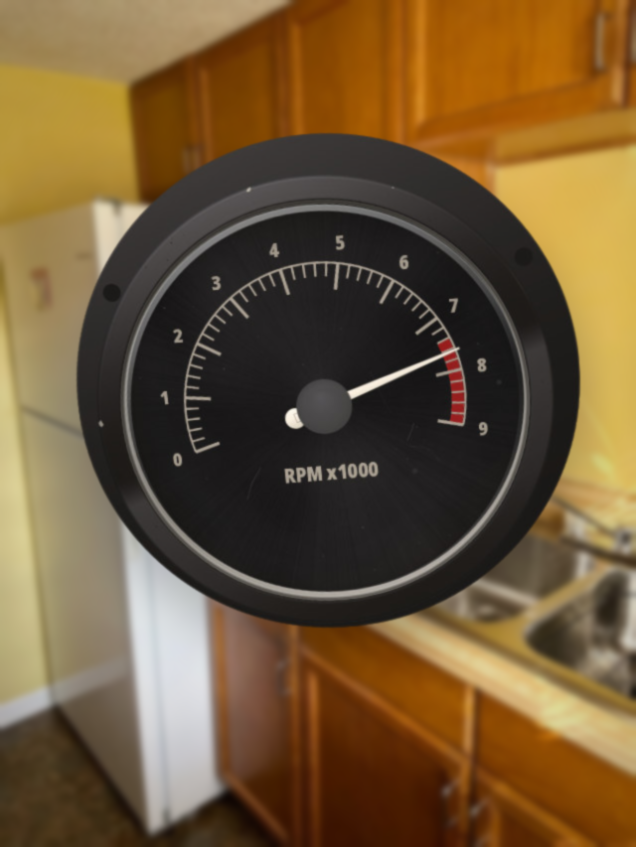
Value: rpm 7600
